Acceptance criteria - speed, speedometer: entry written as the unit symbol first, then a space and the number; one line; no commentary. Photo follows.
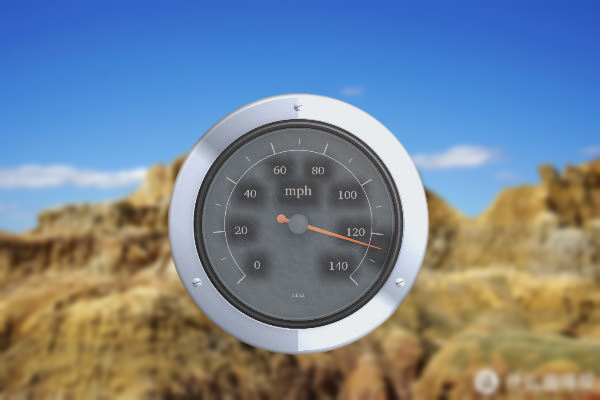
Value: mph 125
